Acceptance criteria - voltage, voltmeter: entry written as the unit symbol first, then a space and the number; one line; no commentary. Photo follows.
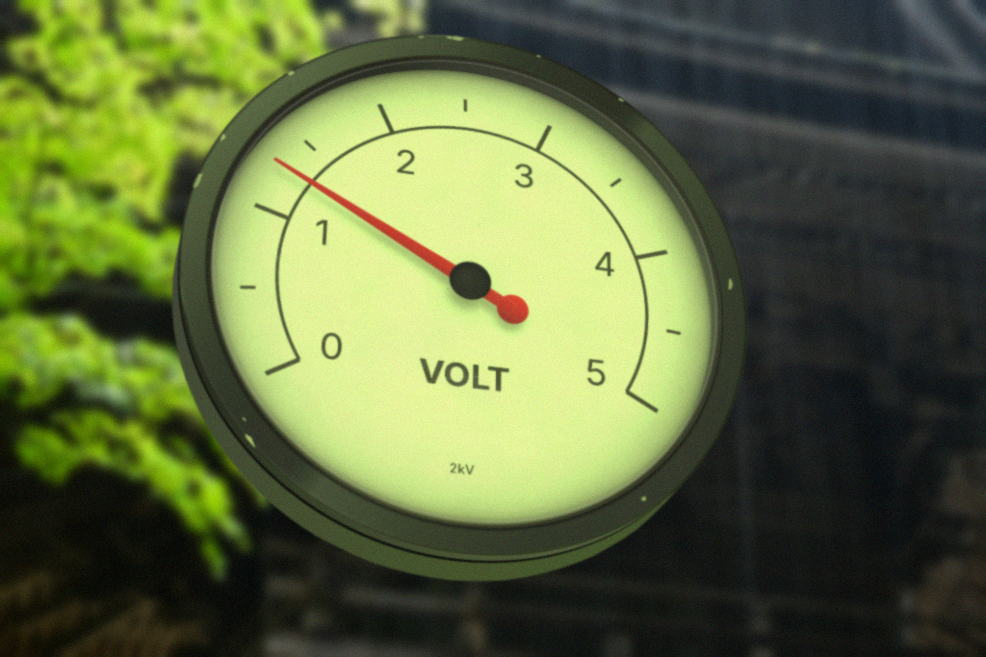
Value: V 1.25
